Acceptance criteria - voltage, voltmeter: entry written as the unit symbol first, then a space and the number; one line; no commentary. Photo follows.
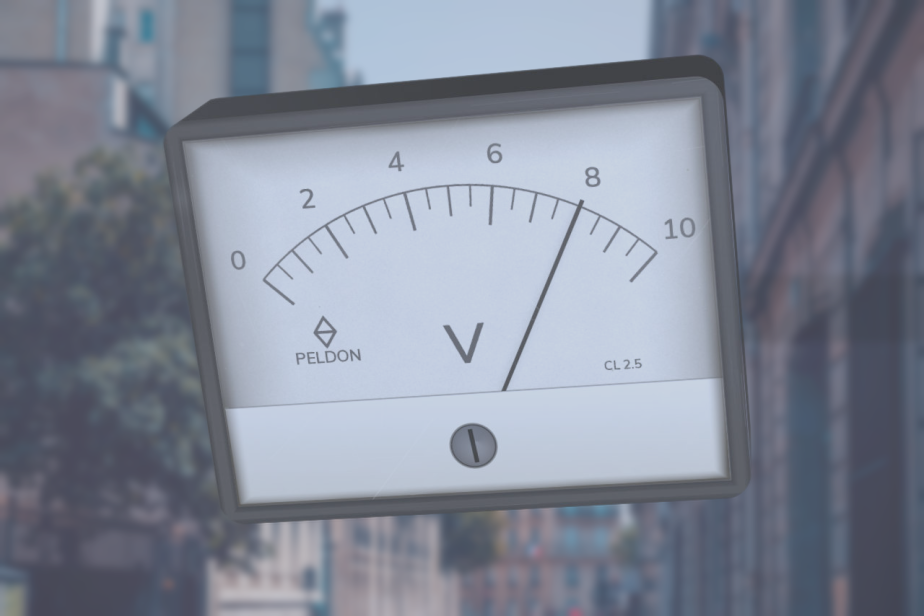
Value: V 8
